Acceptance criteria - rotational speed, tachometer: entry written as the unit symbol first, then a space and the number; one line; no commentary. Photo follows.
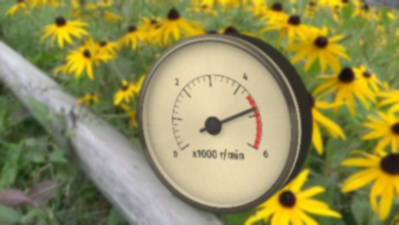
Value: rpm 4800
